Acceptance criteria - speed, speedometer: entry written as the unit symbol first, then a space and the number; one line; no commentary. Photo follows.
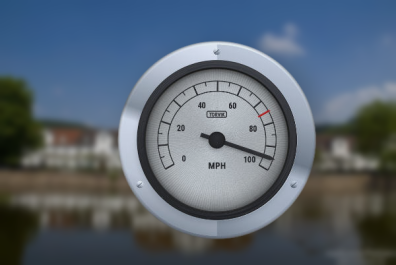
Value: mph 95
